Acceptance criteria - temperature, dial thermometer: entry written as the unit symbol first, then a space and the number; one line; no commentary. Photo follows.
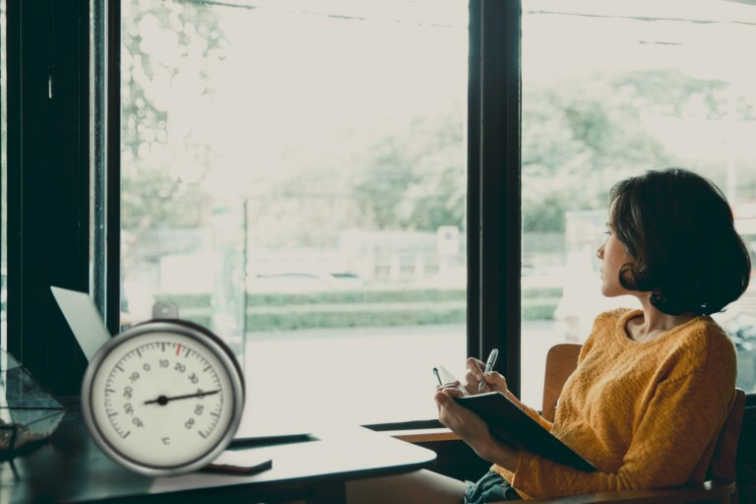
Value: °C 40
